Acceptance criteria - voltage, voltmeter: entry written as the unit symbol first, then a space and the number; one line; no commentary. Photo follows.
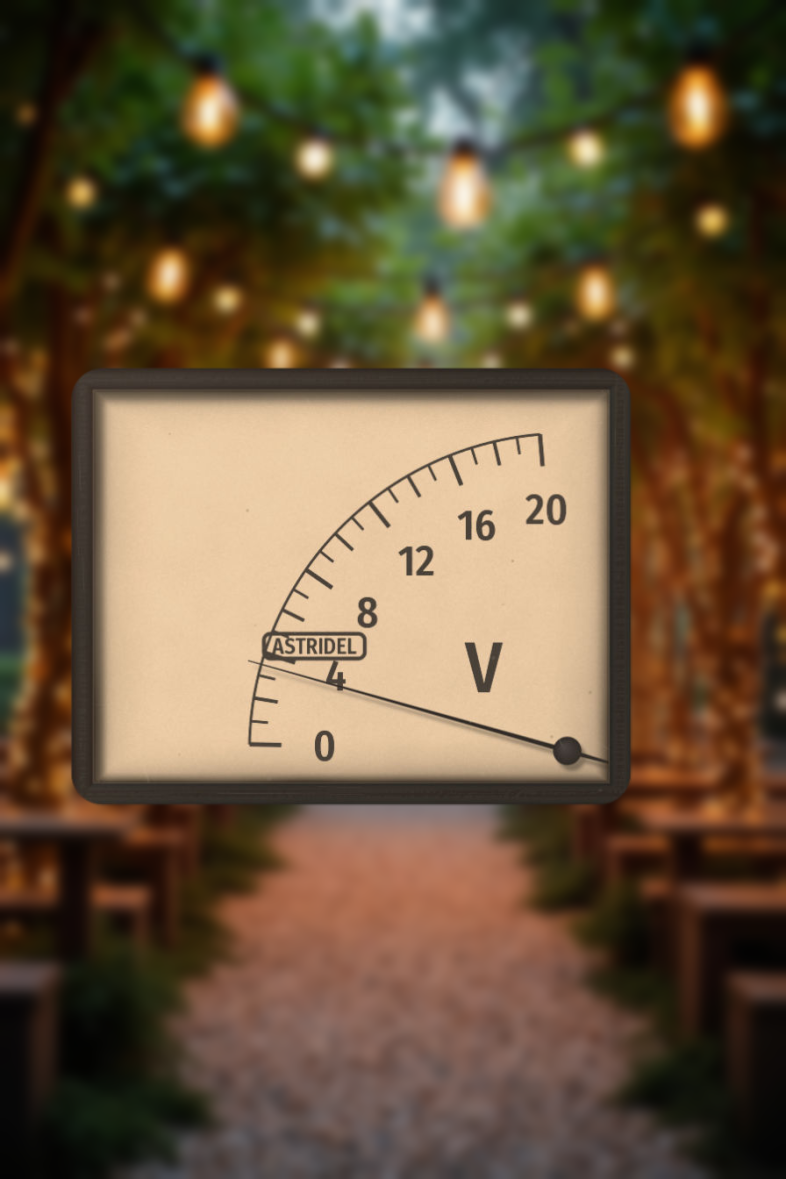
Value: V 3.5
